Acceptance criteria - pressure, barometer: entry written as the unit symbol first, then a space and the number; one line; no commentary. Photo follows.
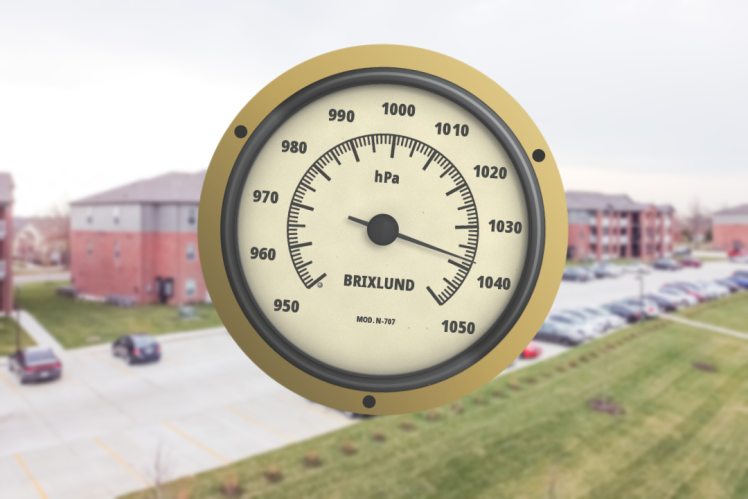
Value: hPa 1038
